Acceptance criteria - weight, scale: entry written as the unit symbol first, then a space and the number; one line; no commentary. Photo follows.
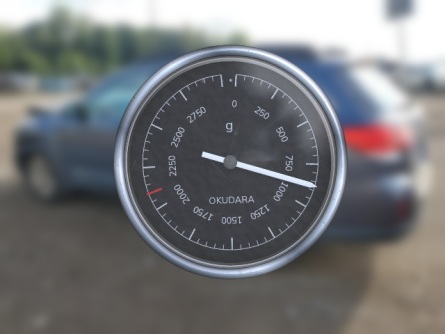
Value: g 875
